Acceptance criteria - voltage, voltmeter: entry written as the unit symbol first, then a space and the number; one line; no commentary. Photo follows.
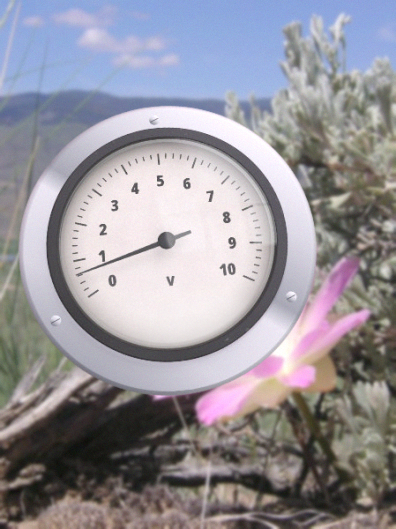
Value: V 0.6
